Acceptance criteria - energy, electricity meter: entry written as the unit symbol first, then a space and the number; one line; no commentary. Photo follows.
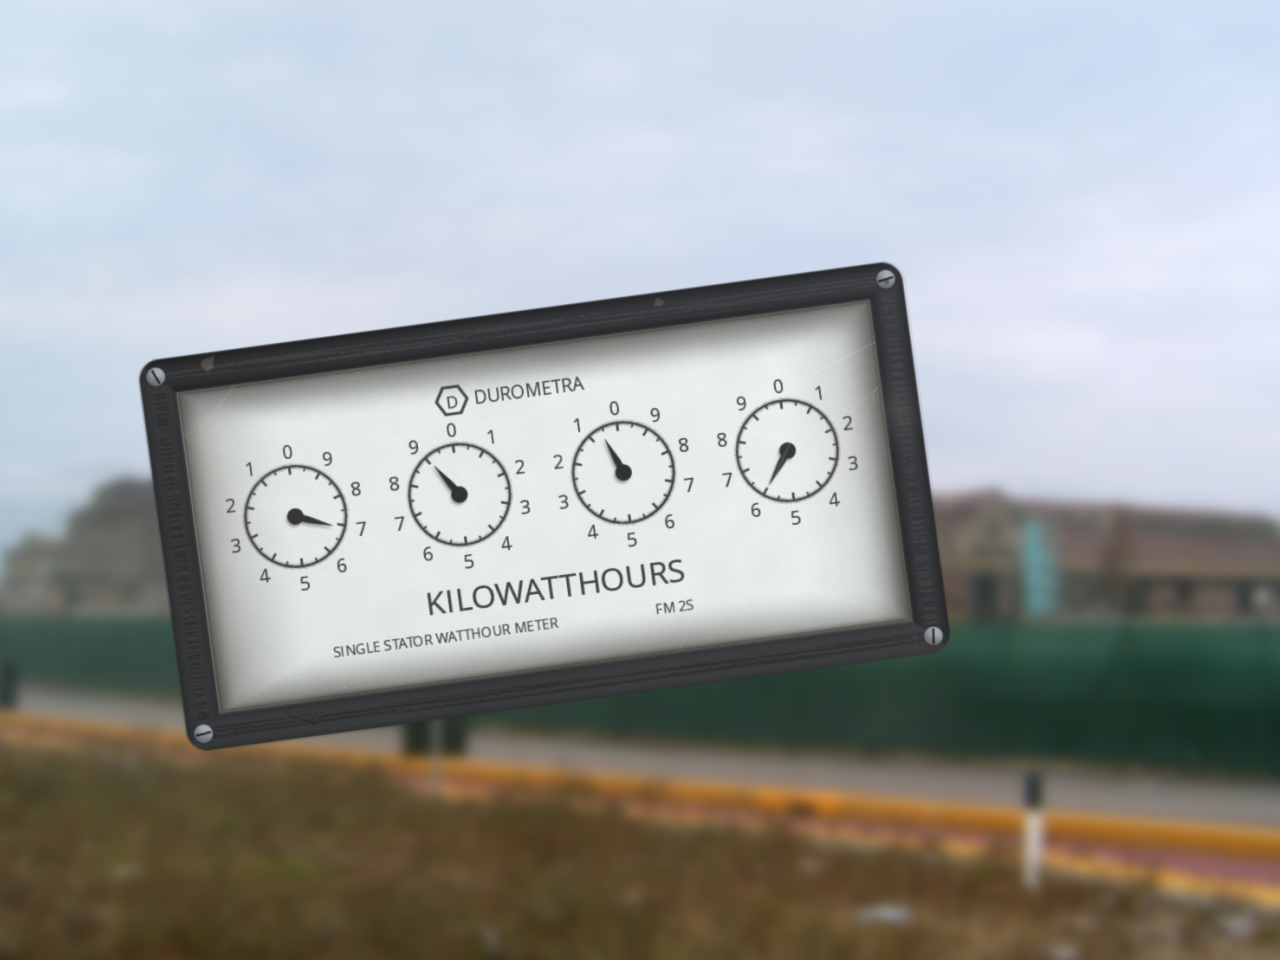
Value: kWh 6906
